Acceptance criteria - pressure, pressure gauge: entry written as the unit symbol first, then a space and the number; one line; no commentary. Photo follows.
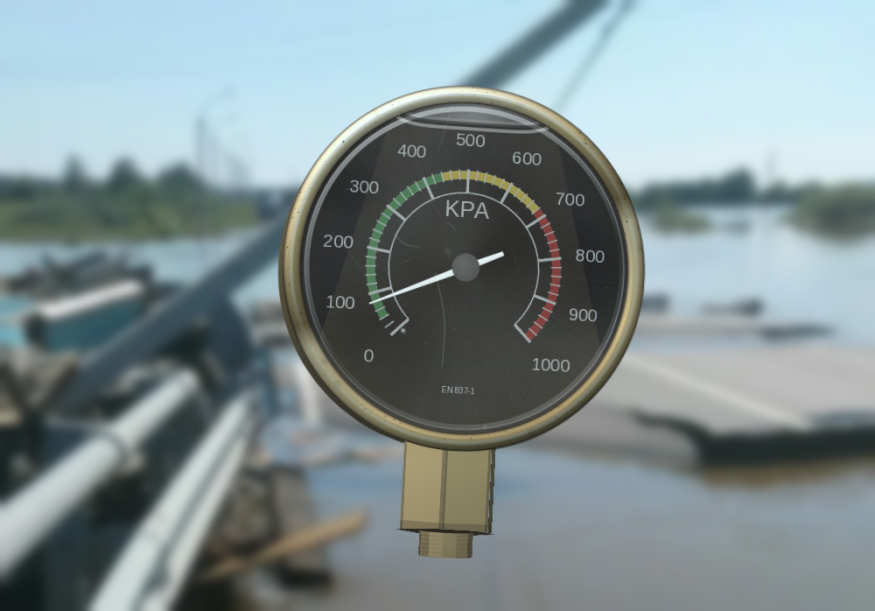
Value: kPa 80
